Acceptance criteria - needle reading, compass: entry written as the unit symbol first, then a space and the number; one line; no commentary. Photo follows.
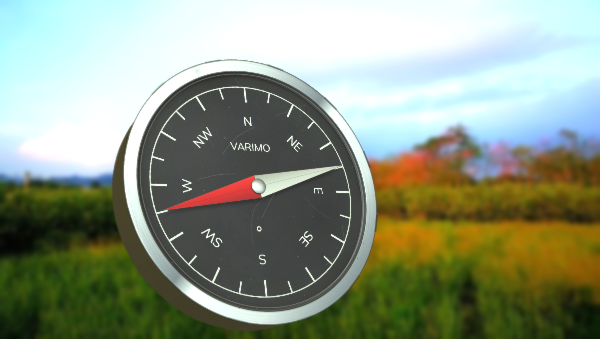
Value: ° 255
